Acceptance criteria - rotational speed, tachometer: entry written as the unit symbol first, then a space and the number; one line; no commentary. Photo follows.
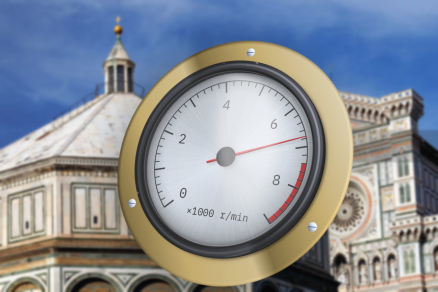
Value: rpm 6800
